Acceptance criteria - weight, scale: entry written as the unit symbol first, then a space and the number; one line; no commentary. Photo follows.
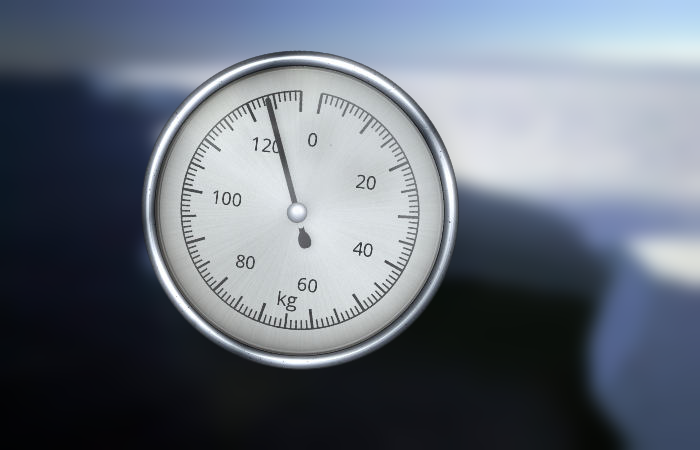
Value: kg 124
